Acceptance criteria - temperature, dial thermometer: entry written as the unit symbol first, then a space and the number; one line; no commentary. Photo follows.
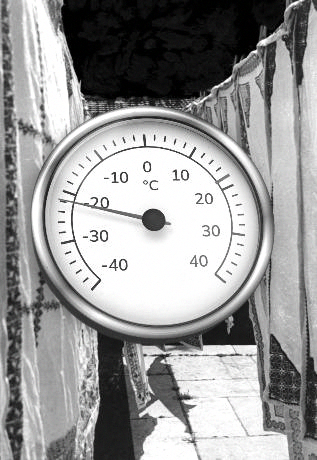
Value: °C -22
